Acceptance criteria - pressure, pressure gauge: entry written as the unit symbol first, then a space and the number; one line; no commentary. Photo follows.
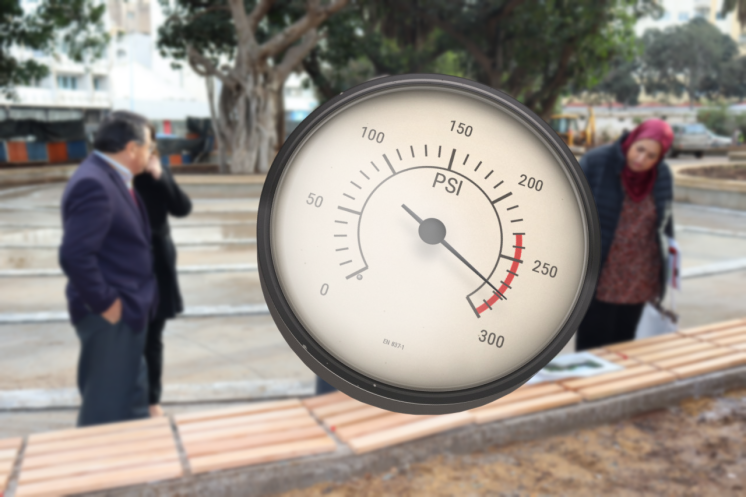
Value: psi 280
